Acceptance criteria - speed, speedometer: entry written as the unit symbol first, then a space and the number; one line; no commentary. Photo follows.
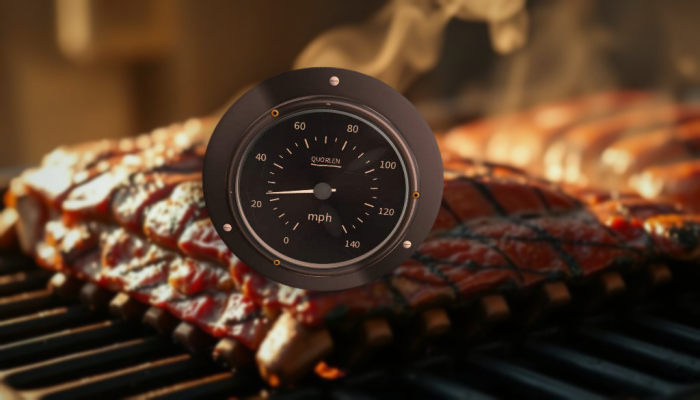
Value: mph 25
